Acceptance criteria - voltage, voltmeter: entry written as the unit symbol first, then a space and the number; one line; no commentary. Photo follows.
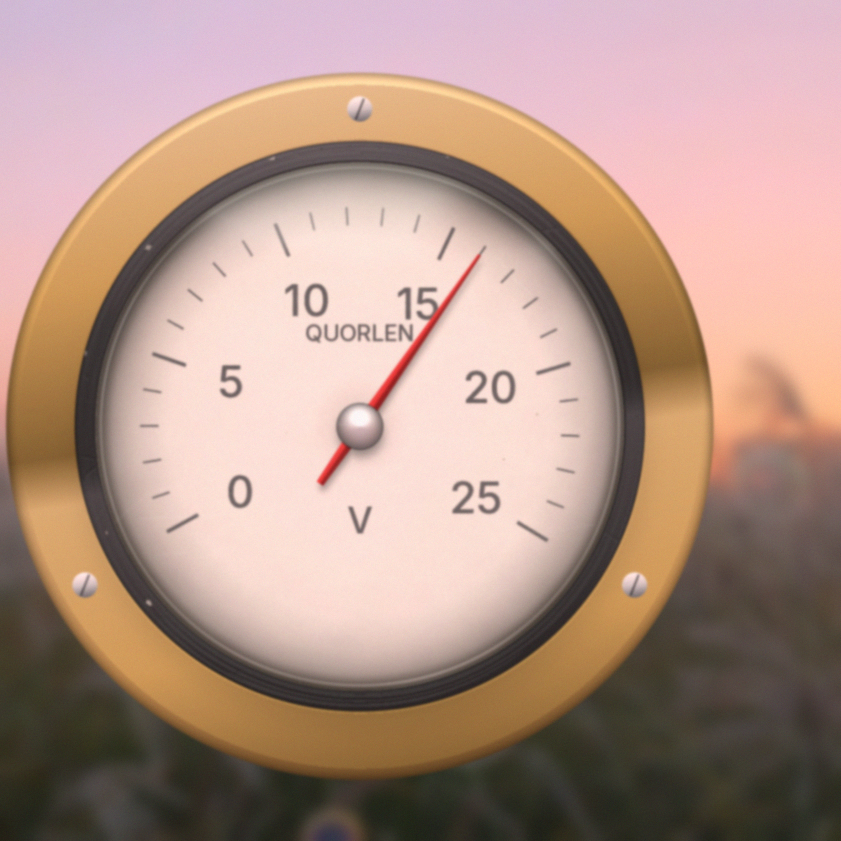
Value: V 16
